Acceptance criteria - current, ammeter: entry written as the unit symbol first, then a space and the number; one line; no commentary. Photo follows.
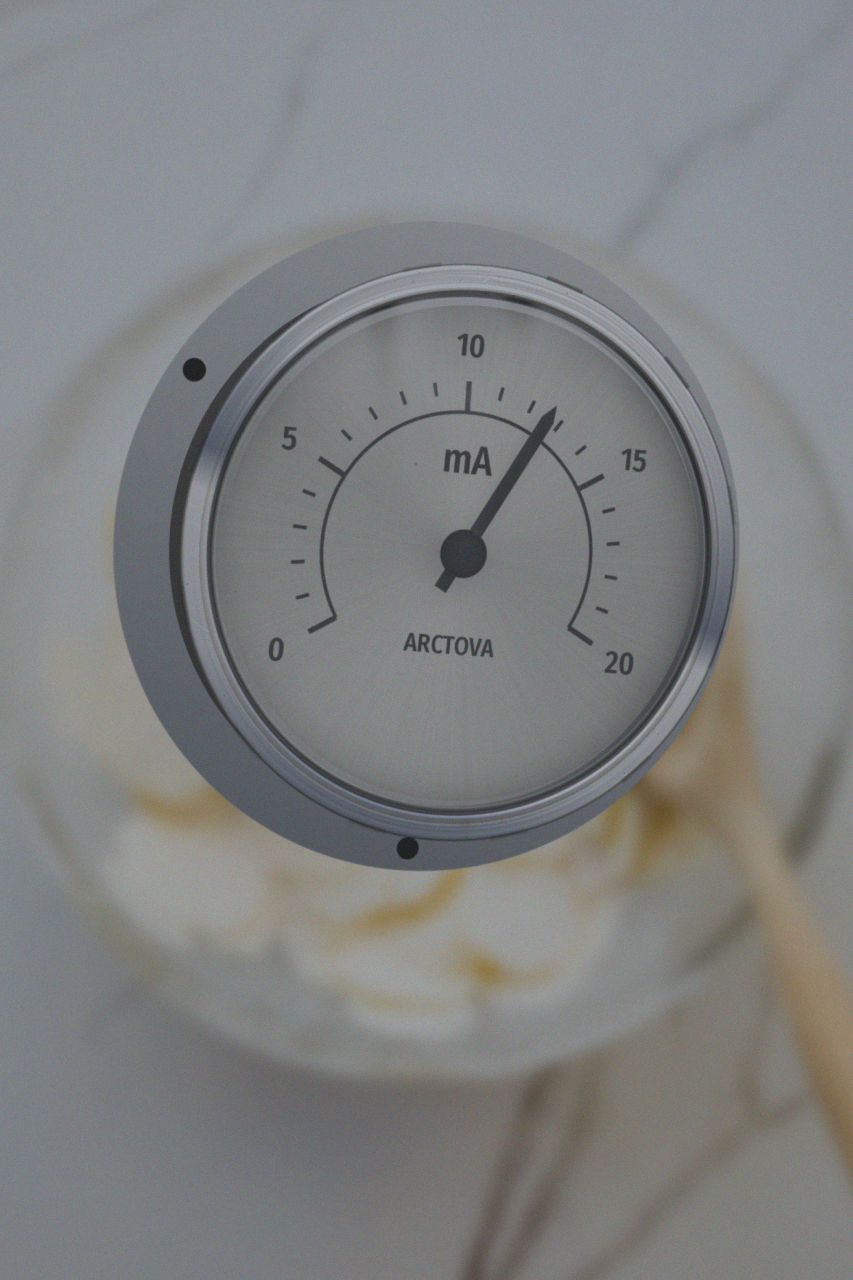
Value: mA 12.5
